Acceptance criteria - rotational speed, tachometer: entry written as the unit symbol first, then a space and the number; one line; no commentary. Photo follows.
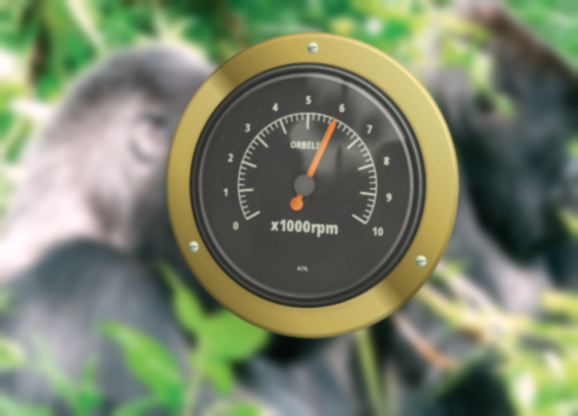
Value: rpm 6000
